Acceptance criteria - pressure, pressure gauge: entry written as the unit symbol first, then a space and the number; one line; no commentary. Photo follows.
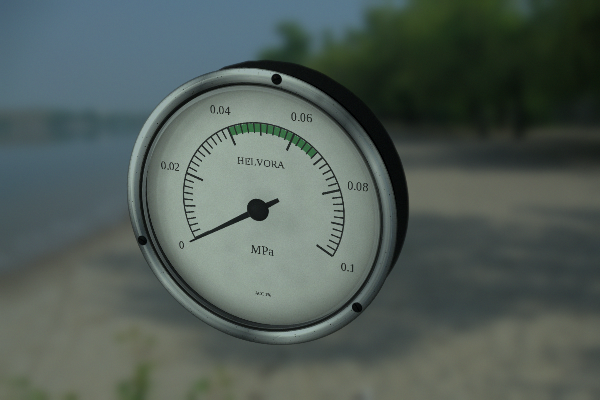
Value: MPa 0
